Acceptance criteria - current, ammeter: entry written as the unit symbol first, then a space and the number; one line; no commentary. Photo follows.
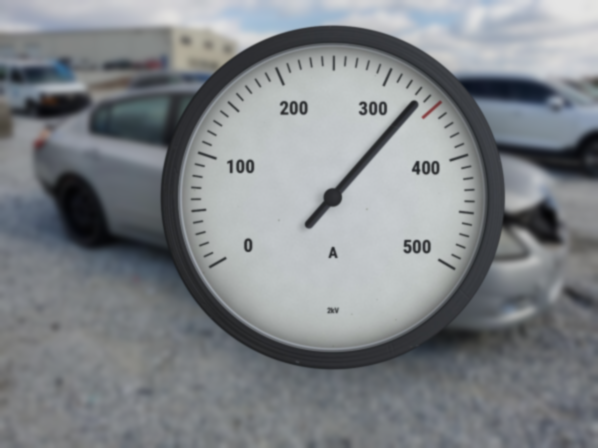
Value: A 335
